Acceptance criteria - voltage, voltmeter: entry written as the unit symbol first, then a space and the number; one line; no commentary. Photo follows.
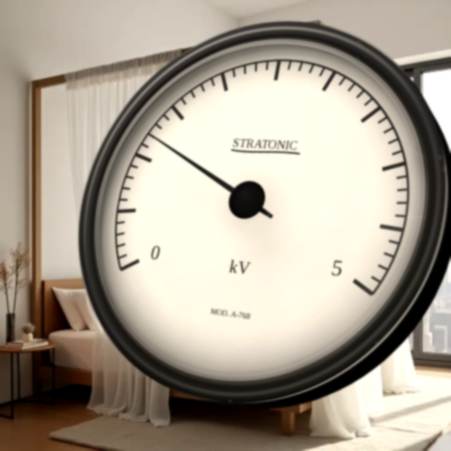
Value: kV 1.2
